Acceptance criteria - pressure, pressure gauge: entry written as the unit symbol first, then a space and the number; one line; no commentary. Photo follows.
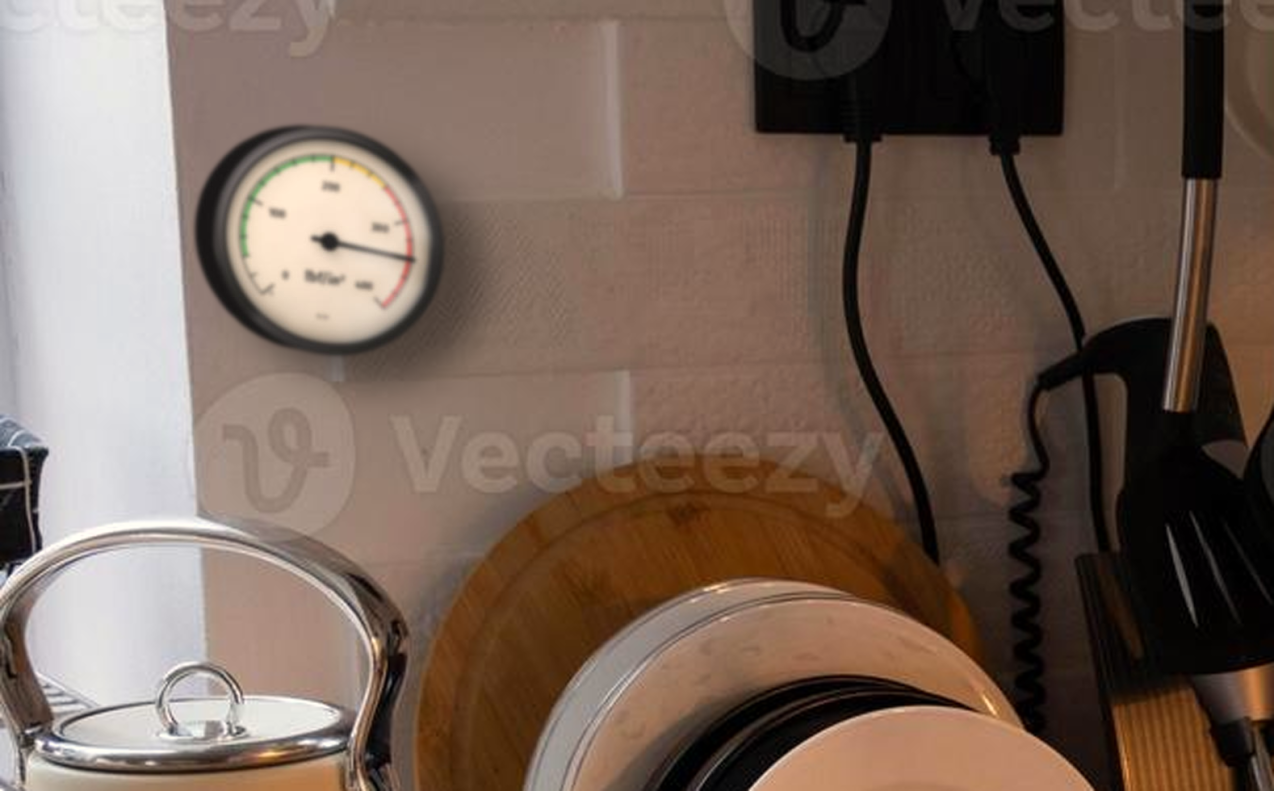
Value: psi 340
